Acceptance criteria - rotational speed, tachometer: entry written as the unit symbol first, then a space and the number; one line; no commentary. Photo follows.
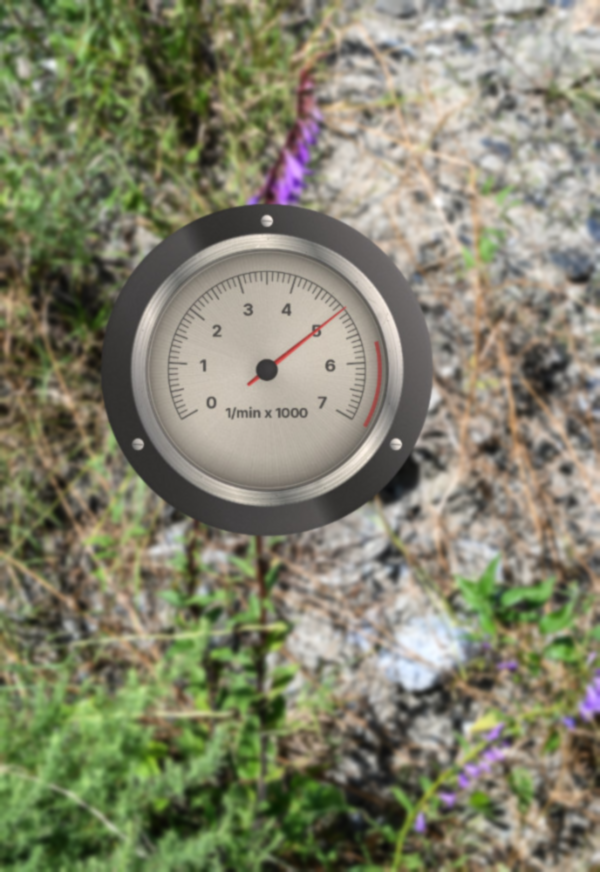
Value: rpm 5000
